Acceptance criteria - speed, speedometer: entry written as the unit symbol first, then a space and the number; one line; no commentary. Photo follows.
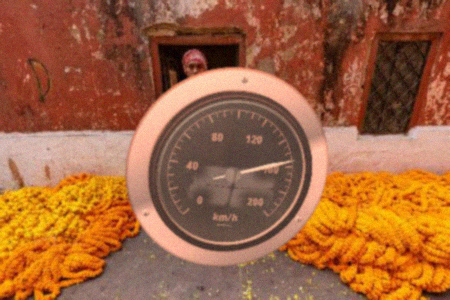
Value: km/h 155
